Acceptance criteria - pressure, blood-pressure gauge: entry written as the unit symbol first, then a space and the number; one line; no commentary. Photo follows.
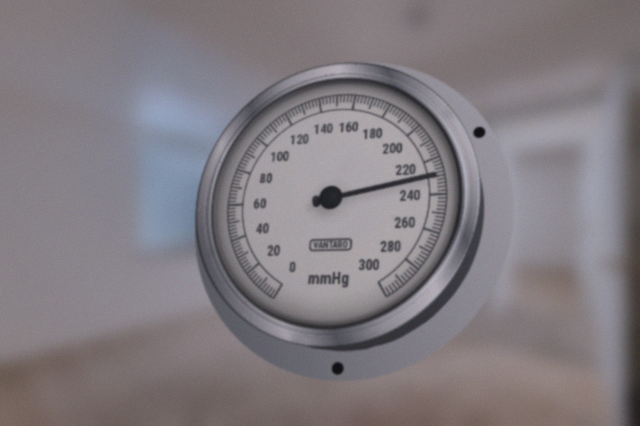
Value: mmHg 230
